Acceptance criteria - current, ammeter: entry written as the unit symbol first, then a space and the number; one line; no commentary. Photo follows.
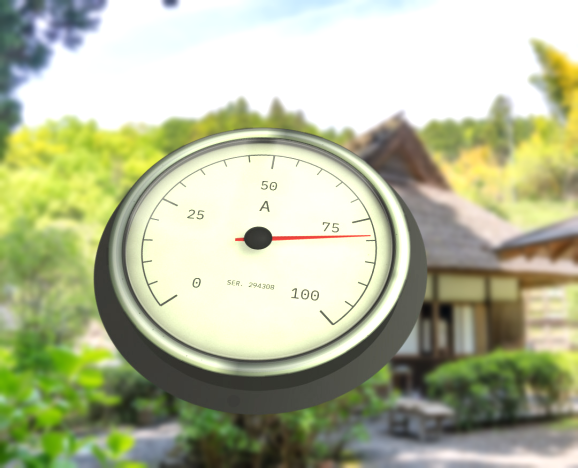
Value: A 80
